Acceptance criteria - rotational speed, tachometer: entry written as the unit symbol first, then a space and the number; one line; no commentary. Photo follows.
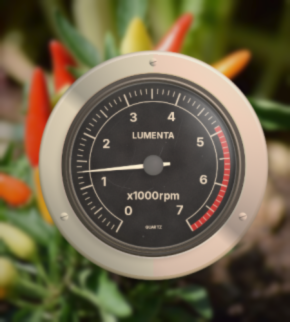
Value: rpm 1300
